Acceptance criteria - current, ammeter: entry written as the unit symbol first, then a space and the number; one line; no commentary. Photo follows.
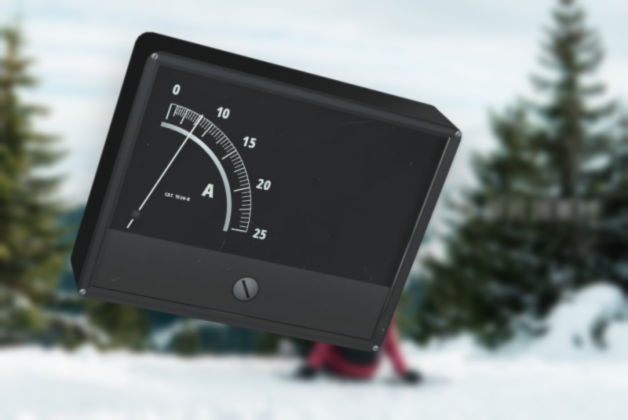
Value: A 7.5
